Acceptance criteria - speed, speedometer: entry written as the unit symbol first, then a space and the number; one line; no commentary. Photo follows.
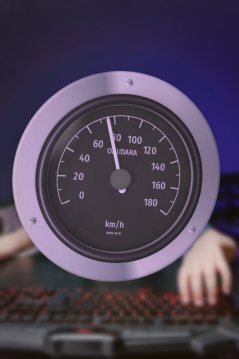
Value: km/h 75
